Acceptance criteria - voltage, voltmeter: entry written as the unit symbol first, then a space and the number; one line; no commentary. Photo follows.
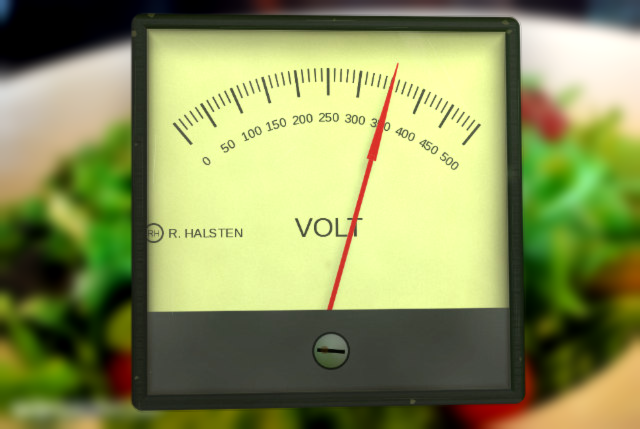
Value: V 350
